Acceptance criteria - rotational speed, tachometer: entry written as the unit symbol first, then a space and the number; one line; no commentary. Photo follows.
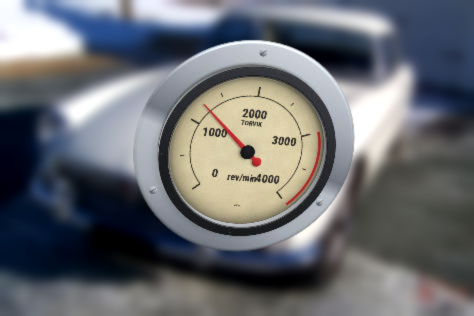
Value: rpm 1250
